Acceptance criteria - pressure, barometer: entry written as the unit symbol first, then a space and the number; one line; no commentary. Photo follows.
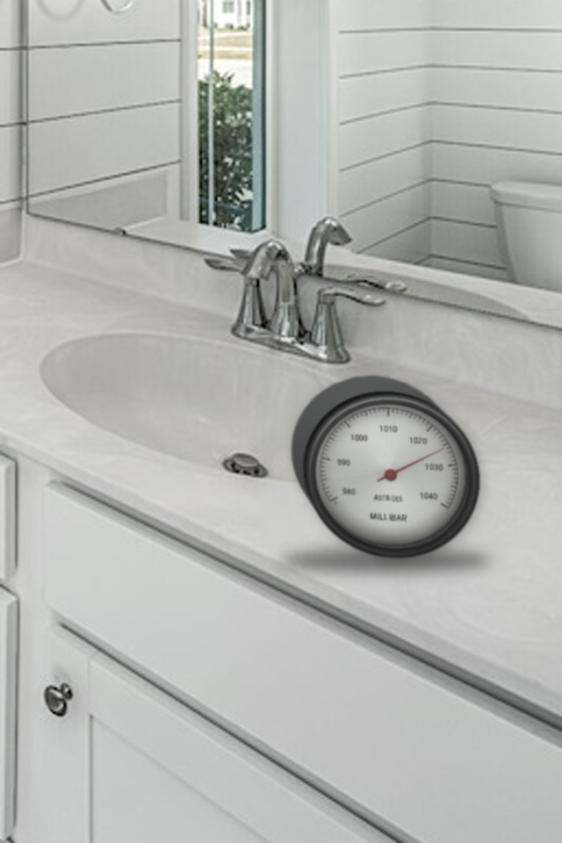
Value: mbar 1025
